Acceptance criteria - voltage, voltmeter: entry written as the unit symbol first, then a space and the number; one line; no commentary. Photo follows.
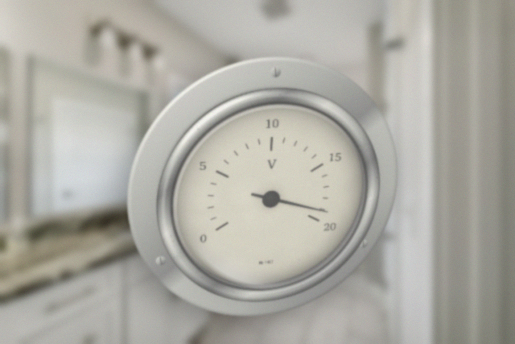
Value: V 19
